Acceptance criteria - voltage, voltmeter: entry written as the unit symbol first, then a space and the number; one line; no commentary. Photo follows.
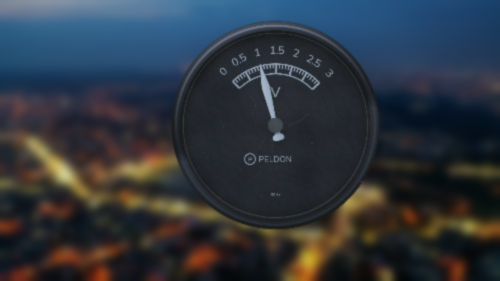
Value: V 1
